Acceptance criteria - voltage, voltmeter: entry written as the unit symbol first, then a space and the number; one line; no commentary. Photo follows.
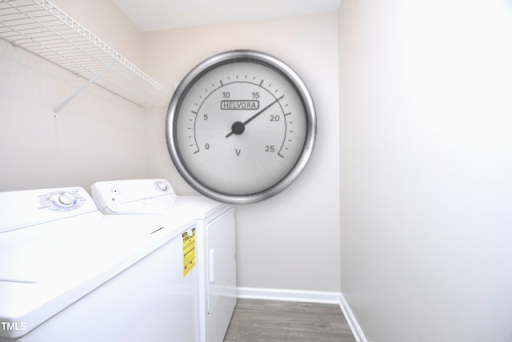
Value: V 18
